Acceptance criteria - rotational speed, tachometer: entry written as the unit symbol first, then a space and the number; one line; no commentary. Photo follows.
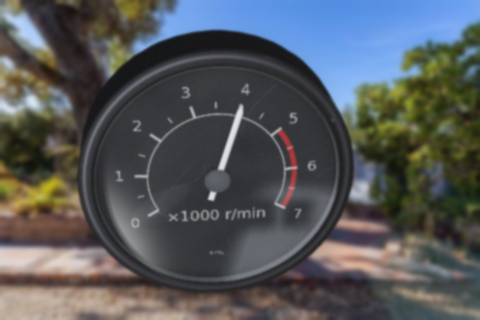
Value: rpm 4000
